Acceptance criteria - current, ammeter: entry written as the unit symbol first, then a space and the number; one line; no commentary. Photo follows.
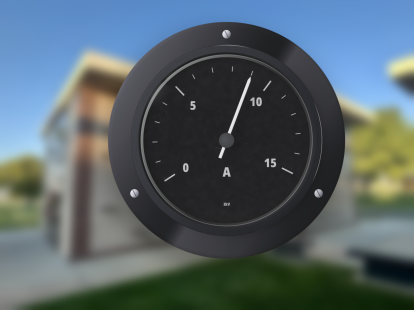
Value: A 9
